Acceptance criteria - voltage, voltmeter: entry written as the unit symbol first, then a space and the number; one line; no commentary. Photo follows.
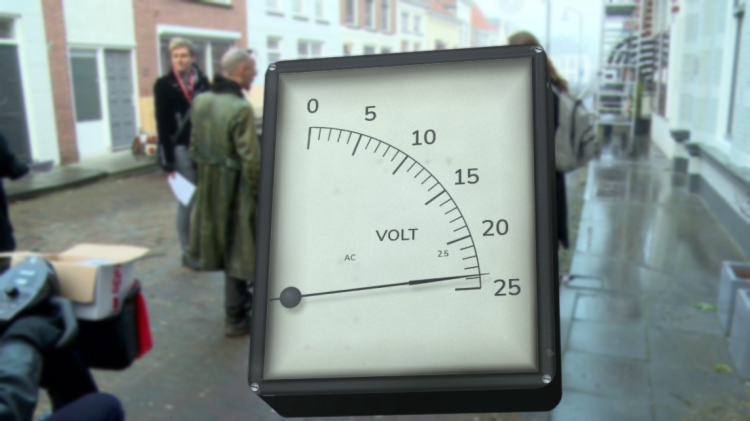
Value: V 24
